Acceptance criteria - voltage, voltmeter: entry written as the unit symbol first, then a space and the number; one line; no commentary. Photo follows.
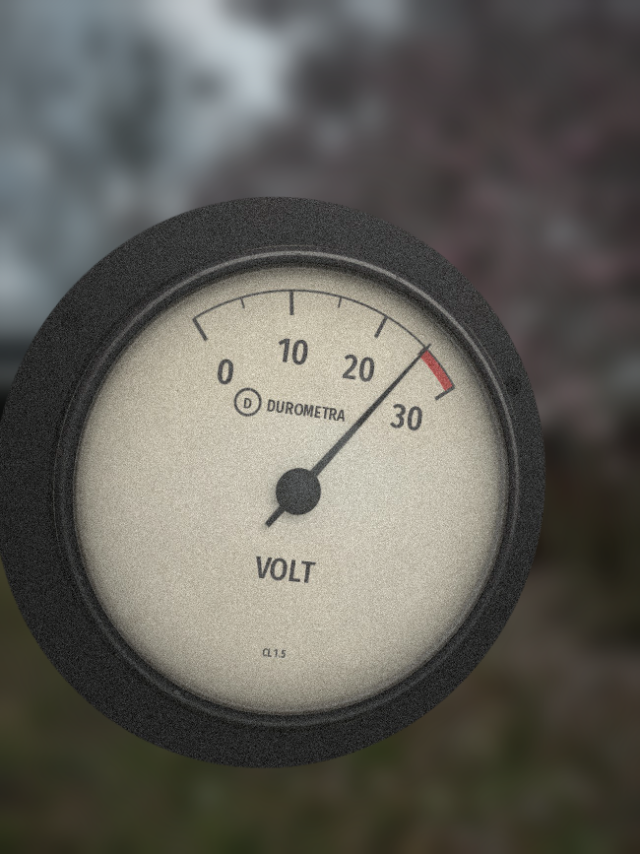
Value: V 25
